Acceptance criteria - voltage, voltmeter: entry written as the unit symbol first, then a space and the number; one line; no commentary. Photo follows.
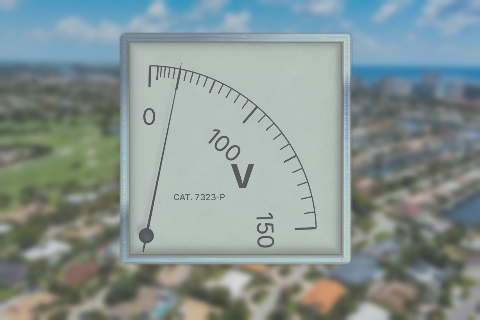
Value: V 50
